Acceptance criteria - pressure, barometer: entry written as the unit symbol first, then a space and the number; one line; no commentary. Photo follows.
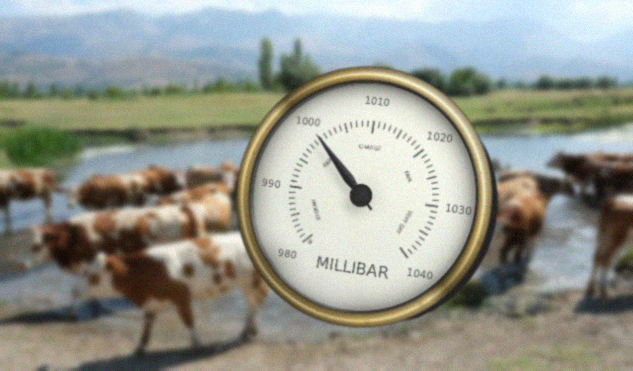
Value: mbar 1000
